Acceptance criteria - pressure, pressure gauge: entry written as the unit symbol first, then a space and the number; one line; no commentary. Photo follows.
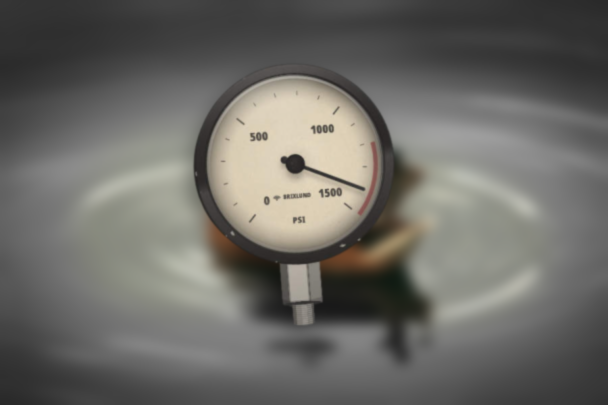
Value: psi 1400
